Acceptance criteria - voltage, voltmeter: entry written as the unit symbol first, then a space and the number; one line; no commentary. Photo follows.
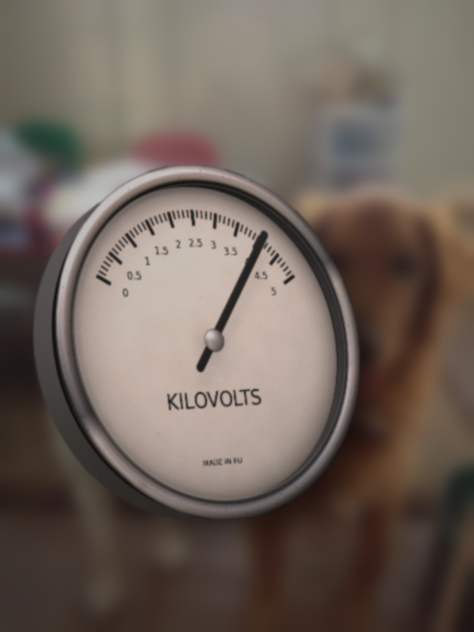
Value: kV 4
